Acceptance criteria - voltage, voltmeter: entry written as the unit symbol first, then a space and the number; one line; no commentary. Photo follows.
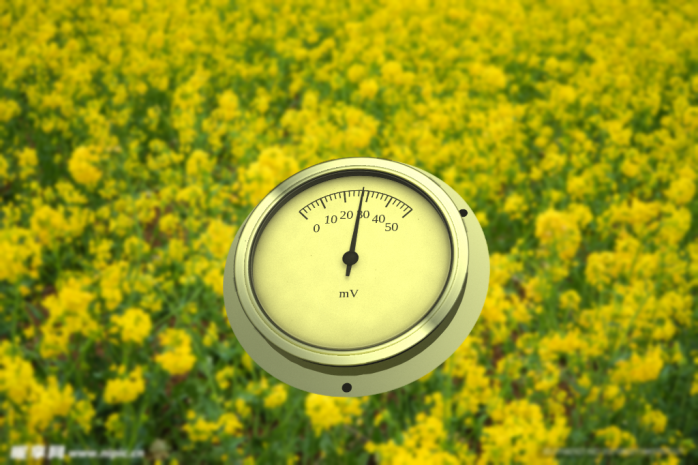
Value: mV 28
